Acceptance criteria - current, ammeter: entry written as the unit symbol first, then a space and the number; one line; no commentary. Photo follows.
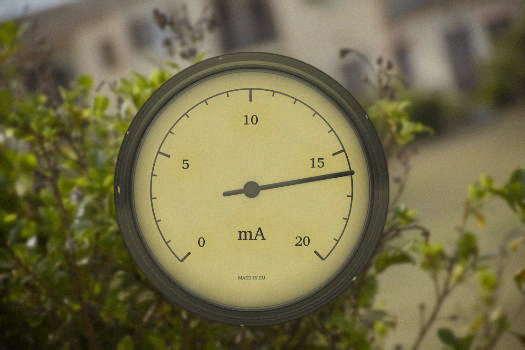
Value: mA 16
